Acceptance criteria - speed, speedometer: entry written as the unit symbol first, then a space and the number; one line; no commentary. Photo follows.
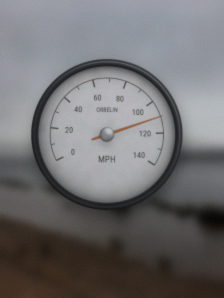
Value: mph 110
